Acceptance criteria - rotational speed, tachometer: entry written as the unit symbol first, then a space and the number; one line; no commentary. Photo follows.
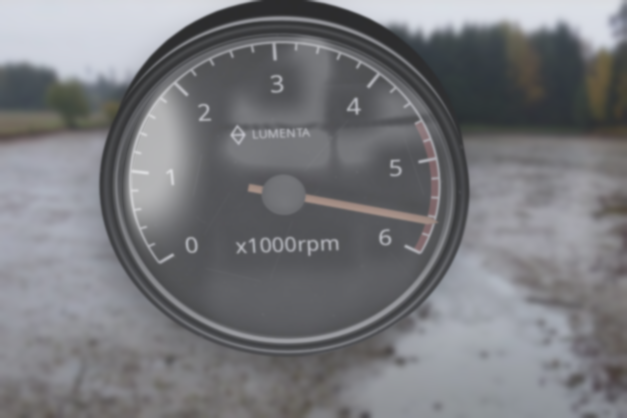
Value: rpm 5600
